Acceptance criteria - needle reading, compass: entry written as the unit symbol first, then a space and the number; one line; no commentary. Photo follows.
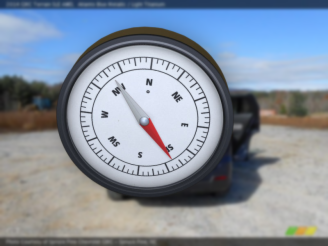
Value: ° 140
